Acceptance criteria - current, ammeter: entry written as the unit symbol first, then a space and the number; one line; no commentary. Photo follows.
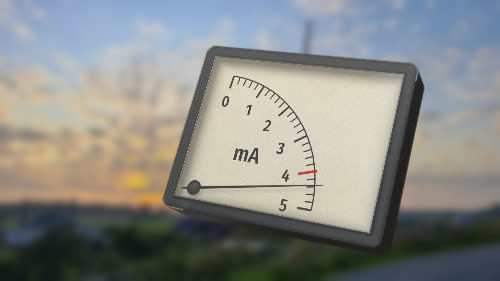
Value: mA 4.4
